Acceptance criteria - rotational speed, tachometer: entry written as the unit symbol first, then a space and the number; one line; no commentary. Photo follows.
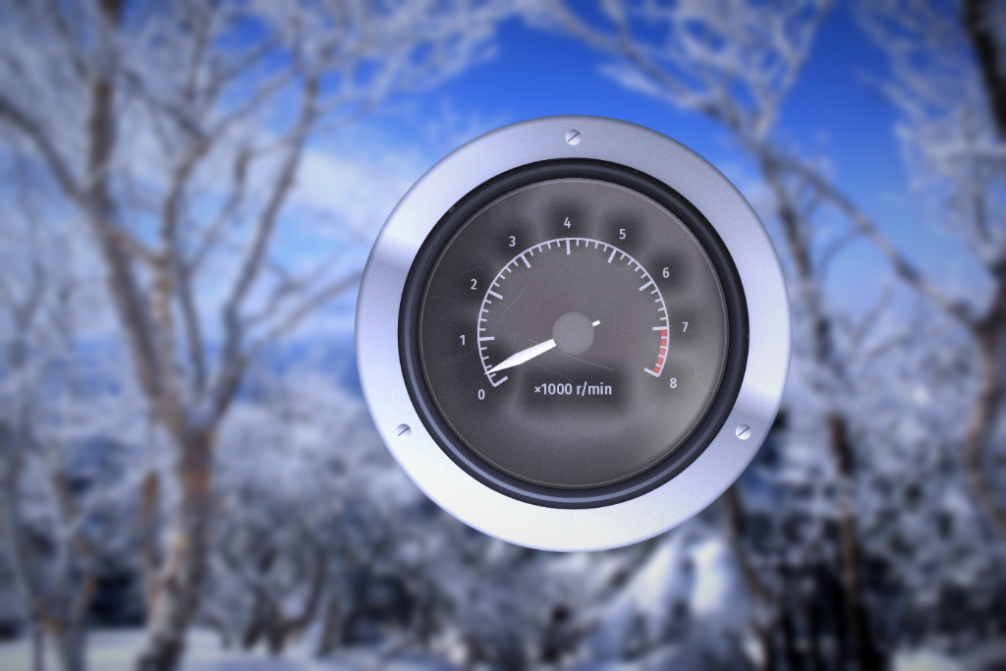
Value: rpm 300
